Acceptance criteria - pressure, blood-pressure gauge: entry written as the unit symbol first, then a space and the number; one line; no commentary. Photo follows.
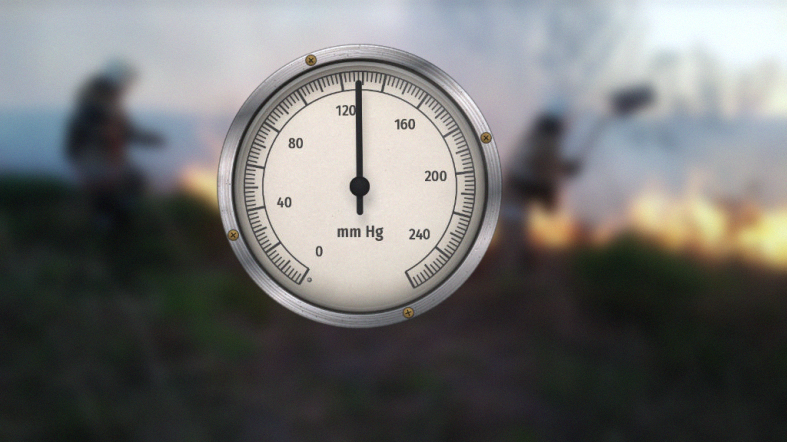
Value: mmHg 128
